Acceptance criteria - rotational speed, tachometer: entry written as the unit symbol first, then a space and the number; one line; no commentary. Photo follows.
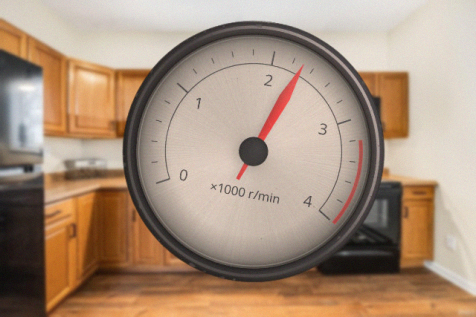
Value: rpm 2300
